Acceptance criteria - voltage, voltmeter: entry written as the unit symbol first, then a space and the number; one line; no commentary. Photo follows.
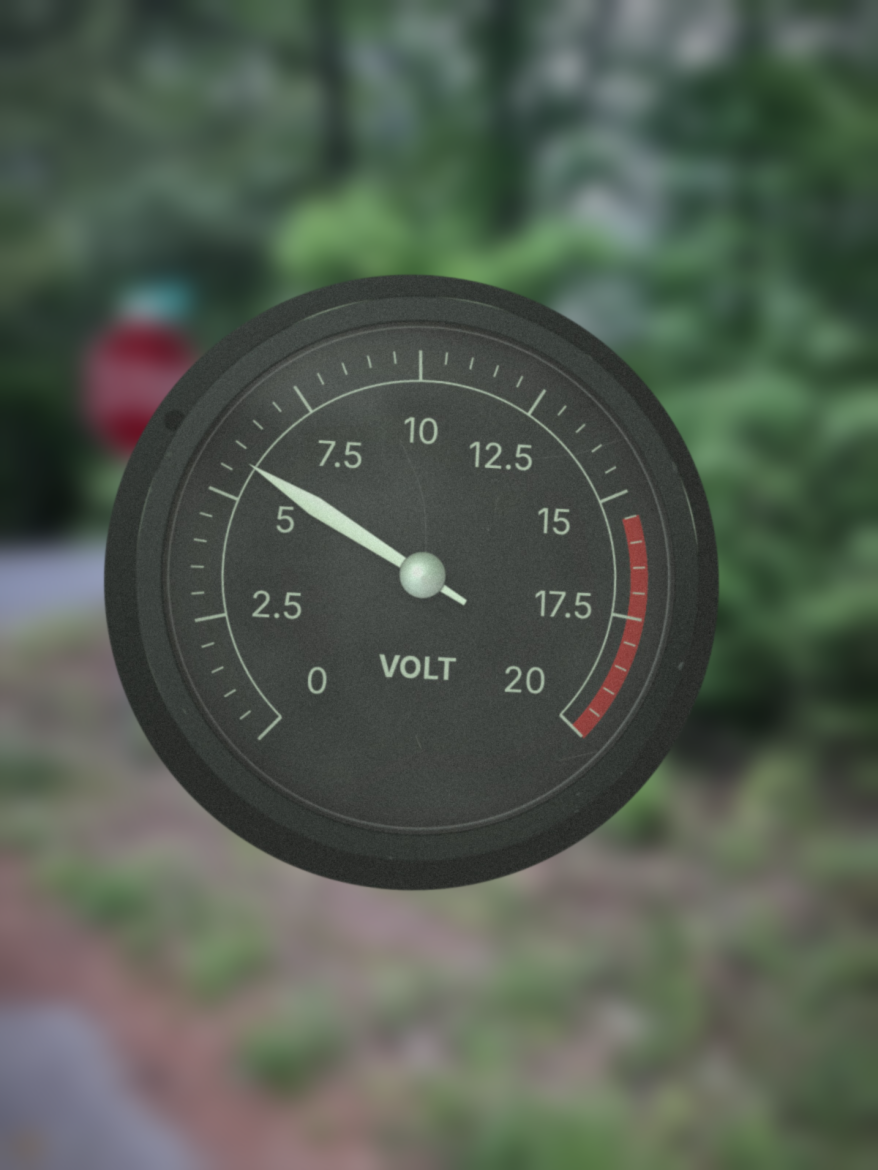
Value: V 5.75
